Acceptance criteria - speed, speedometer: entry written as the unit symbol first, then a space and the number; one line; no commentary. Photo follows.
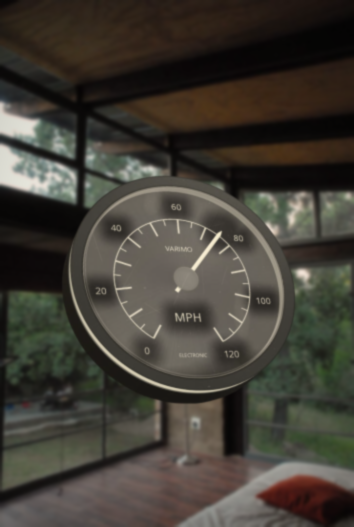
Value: mph 75
